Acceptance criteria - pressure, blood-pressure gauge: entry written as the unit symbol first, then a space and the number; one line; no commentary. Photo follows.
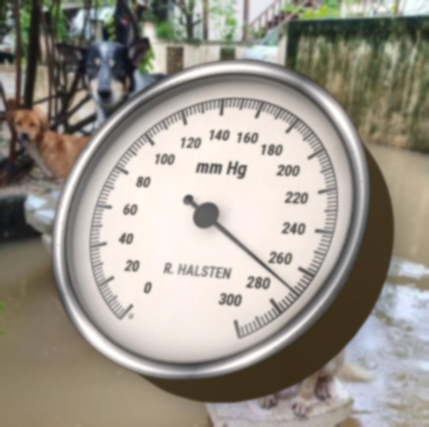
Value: mmHg 270
